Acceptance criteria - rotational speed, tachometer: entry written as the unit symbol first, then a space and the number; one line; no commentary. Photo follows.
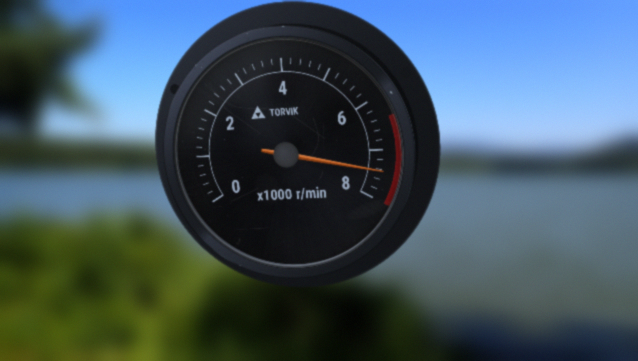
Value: rpm 7400
